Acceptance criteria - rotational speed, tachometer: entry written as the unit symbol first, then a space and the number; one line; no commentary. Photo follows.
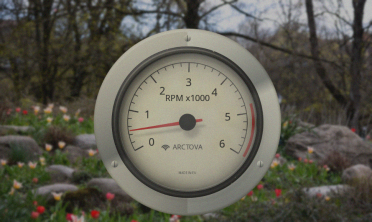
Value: rpm 500
